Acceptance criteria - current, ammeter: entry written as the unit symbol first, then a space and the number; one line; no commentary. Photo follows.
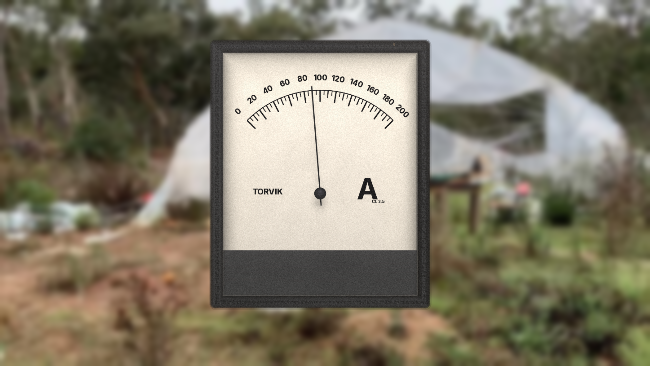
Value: A 90
